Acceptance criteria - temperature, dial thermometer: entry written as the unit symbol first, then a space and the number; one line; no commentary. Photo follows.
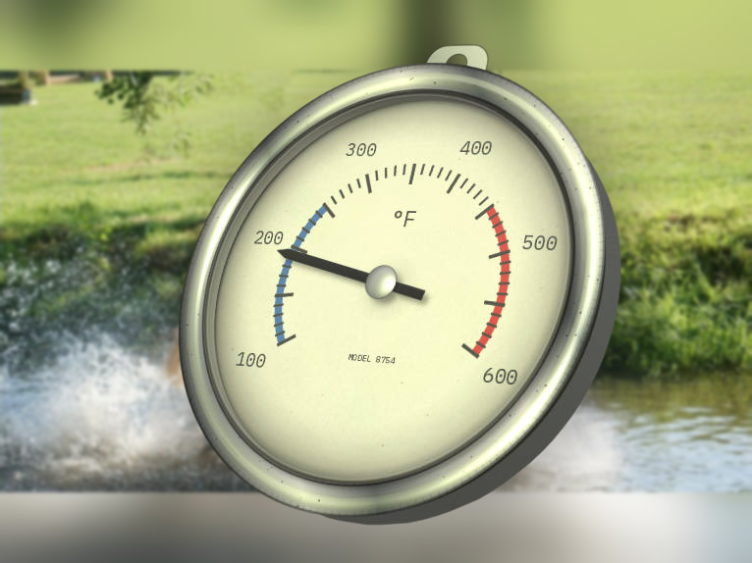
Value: °F 190
